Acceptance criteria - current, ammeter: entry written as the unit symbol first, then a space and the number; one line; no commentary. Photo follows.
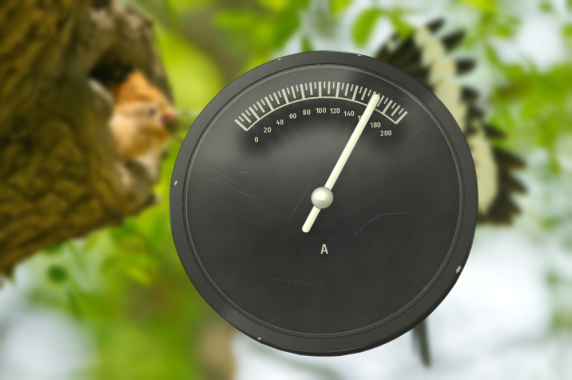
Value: A 165
